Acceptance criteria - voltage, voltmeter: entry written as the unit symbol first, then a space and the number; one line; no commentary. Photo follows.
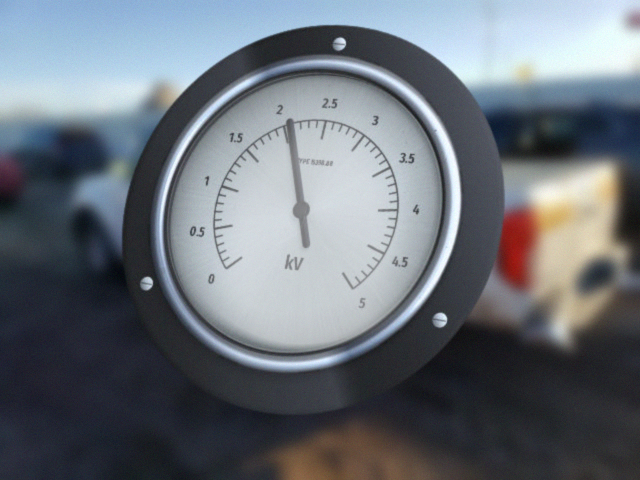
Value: kV 2.1
